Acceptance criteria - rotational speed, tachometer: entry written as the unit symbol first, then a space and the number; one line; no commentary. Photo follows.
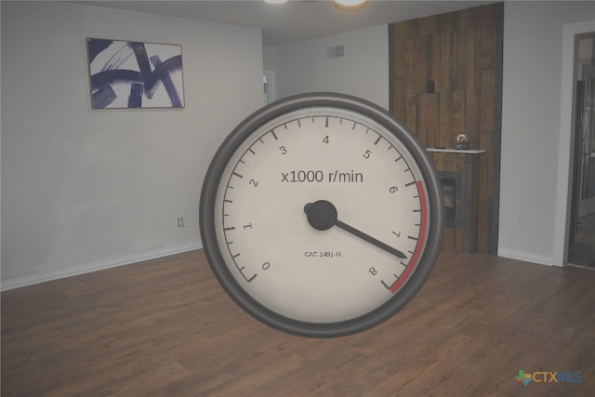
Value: rpm 7375
